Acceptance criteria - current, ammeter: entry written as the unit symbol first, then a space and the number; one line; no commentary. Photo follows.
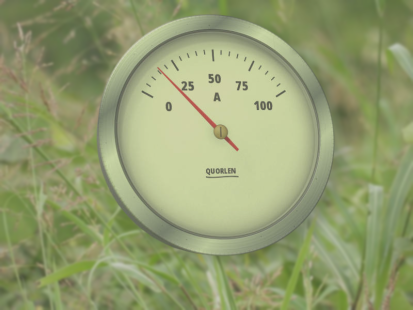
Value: A 15
